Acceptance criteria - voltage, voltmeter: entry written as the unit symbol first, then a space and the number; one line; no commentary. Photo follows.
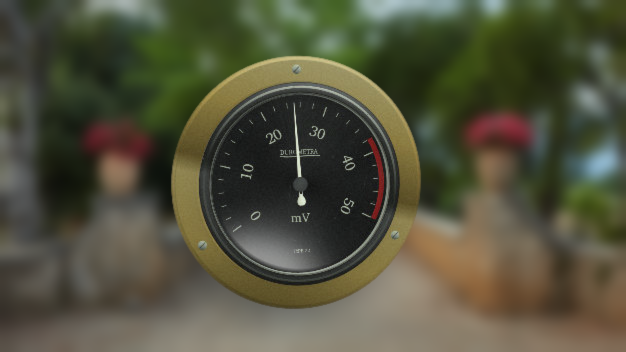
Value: mV 25
